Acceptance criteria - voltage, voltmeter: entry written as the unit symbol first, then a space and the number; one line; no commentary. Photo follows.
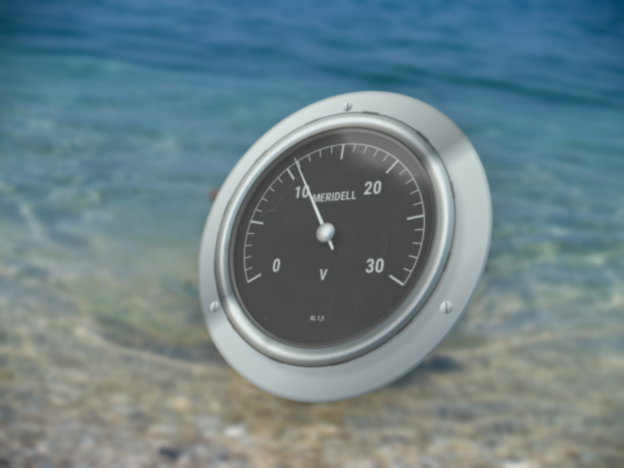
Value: V 11
